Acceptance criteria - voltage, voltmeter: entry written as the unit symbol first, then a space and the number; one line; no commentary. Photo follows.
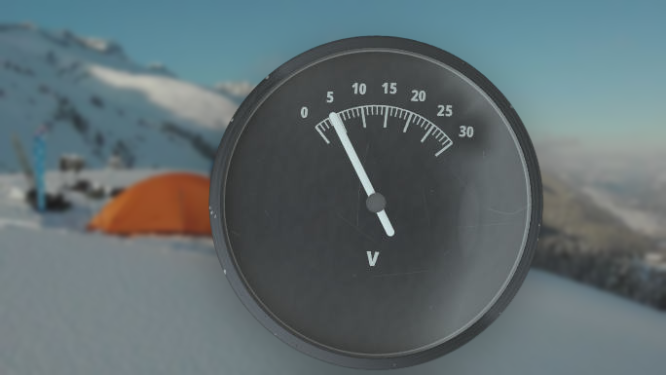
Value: V 4
